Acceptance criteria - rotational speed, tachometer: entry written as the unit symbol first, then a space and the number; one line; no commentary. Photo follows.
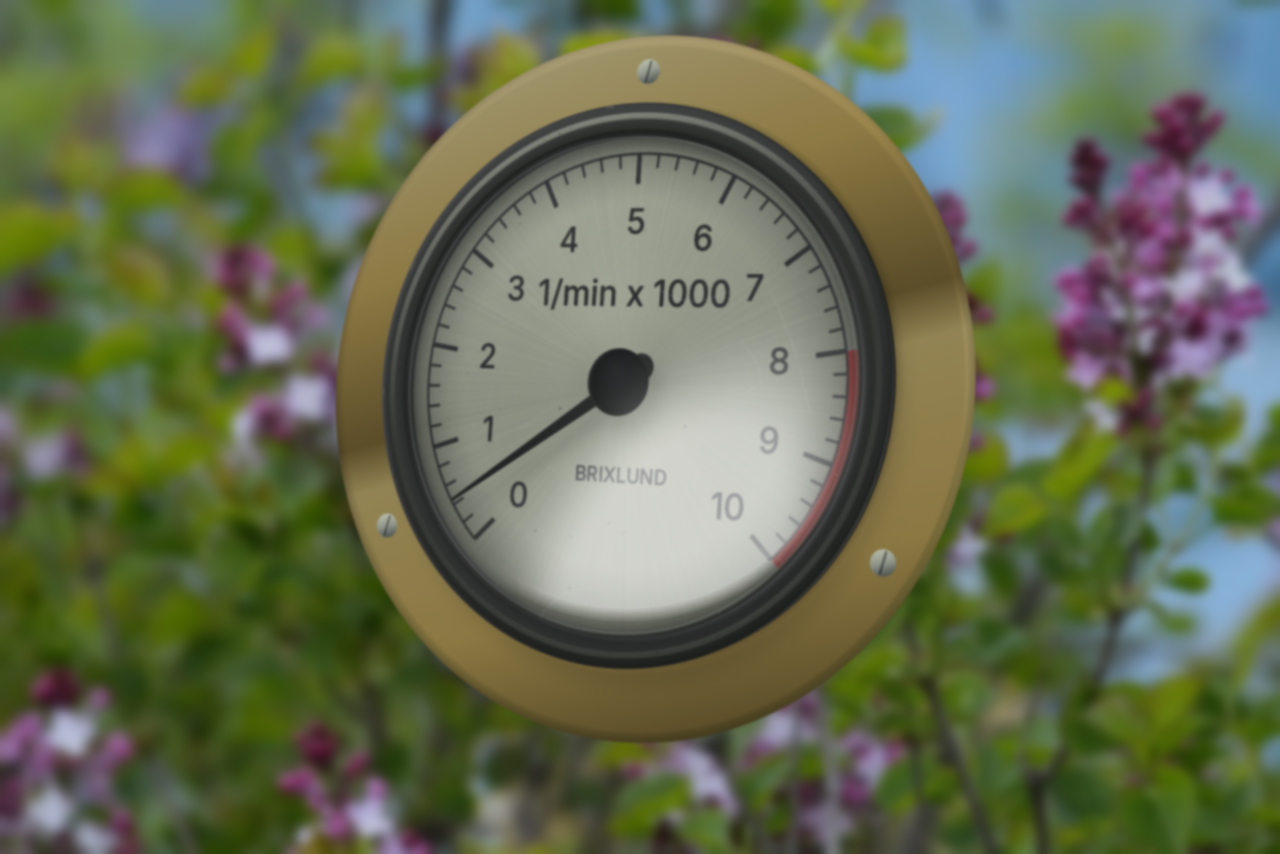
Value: rpm 400
